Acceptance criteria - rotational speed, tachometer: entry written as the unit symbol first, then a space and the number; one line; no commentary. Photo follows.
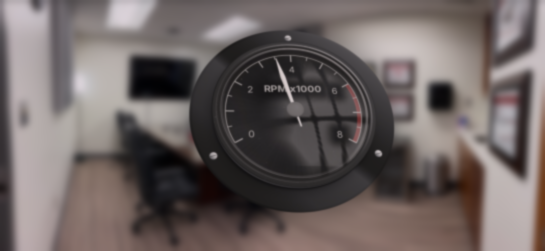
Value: rpm 3500
